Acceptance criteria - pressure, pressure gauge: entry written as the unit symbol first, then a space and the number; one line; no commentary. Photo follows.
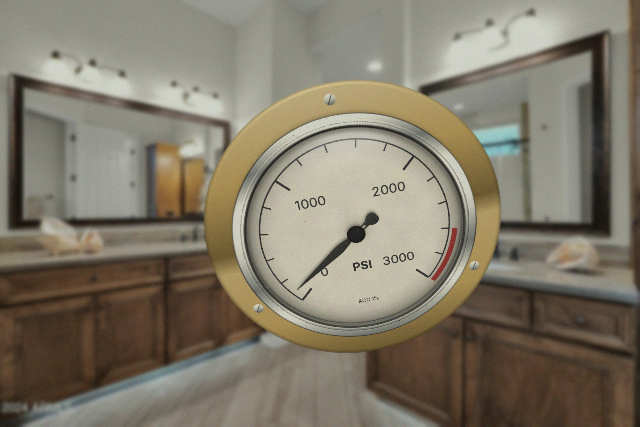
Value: psi 100
